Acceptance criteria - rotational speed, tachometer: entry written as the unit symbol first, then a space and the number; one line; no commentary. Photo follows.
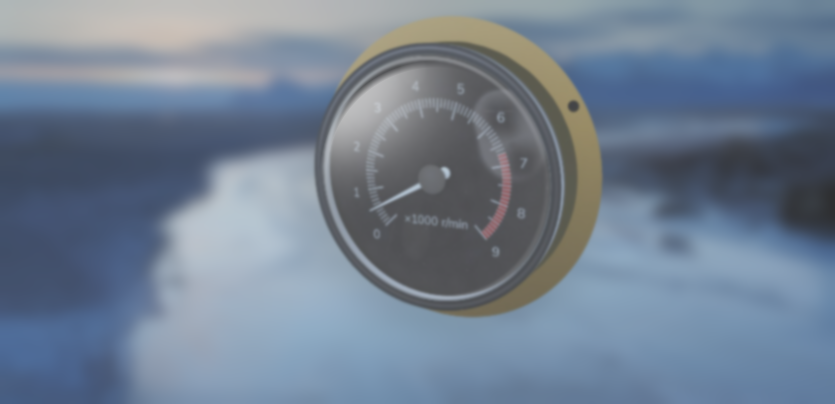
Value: rpm 500
